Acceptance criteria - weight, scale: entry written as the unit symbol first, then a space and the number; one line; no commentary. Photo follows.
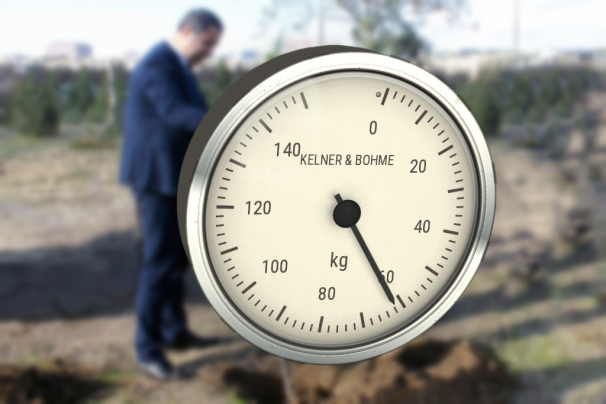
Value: kg 62
